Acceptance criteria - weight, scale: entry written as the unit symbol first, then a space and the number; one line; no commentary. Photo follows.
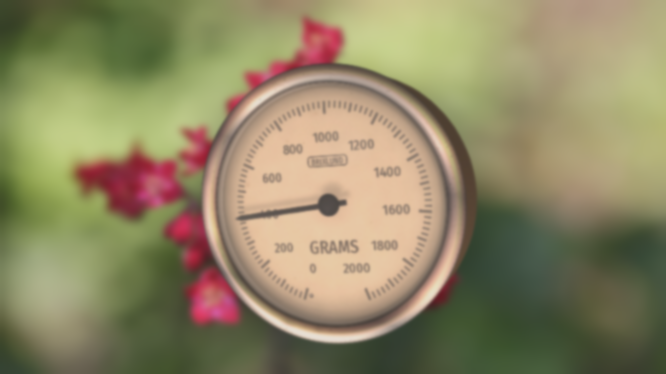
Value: g 400
